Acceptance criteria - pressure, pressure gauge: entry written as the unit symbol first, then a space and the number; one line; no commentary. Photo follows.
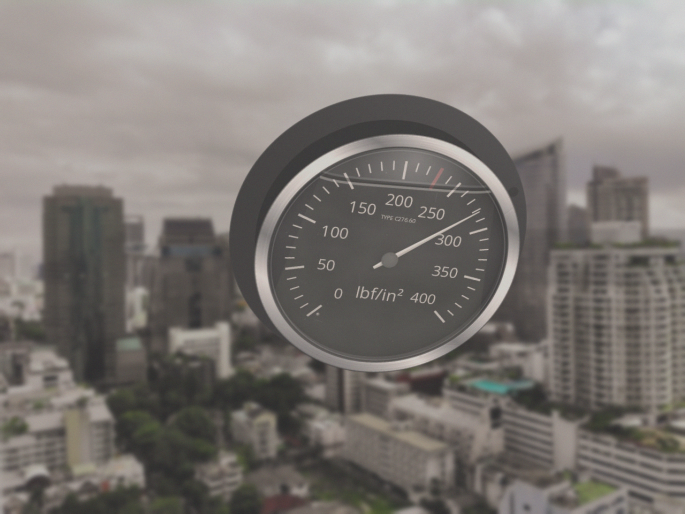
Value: psi 280
